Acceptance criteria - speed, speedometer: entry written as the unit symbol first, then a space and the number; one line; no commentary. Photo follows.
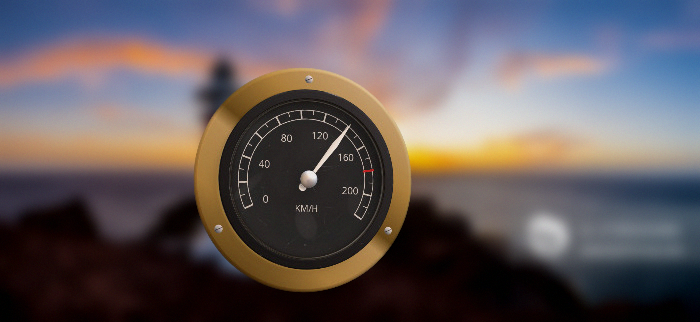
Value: km/h 140
